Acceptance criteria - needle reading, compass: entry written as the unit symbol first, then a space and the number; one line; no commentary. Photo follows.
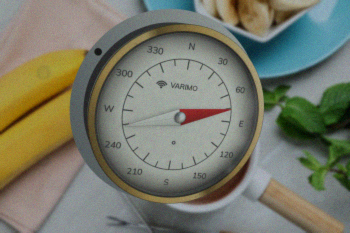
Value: ° 75
